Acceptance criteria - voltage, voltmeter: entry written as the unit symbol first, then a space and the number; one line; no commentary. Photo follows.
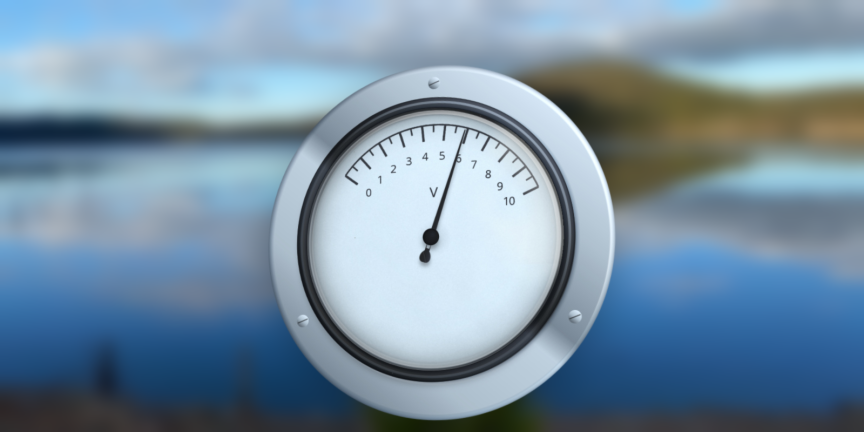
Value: V 6
